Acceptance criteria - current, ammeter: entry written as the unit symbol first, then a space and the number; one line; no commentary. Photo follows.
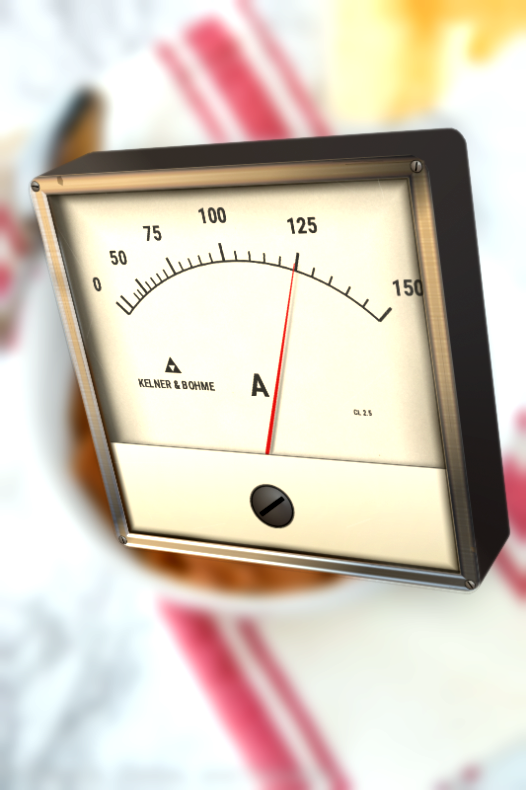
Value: A 125
